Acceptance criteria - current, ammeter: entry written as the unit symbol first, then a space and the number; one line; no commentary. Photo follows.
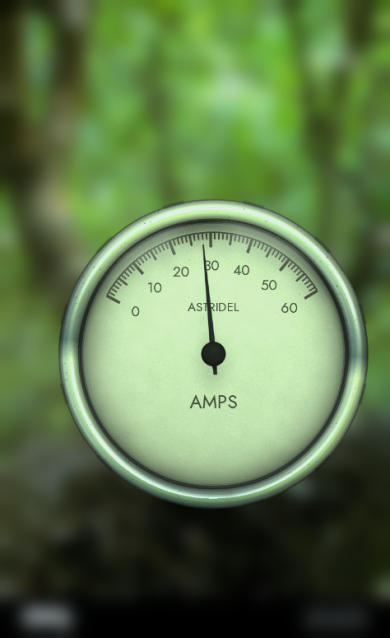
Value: A 28
